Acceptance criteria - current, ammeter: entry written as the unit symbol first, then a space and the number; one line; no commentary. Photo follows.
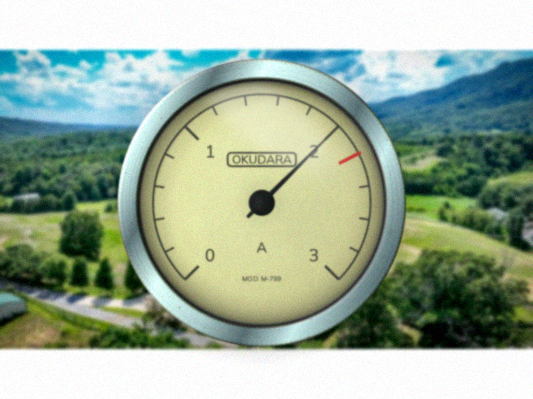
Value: A 2
